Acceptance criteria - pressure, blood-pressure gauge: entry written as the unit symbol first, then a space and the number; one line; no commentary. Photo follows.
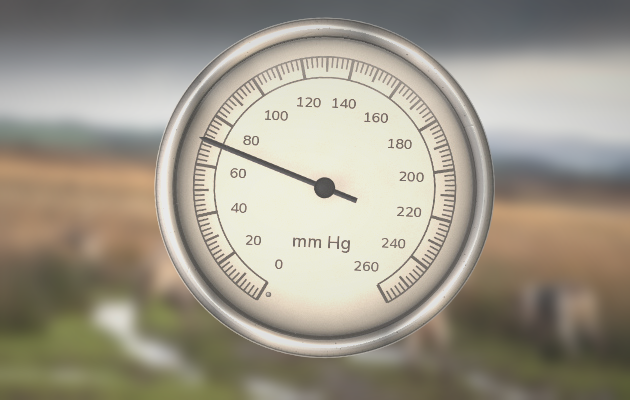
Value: mmHg 70
